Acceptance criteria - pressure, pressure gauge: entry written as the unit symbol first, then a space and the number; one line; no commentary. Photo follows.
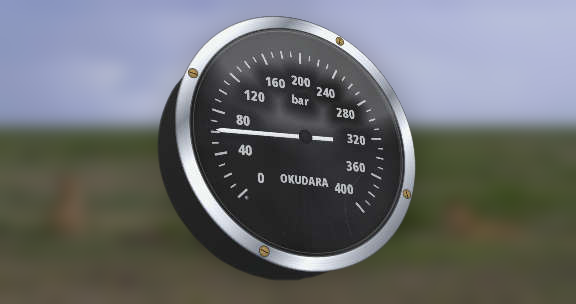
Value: bar 60
